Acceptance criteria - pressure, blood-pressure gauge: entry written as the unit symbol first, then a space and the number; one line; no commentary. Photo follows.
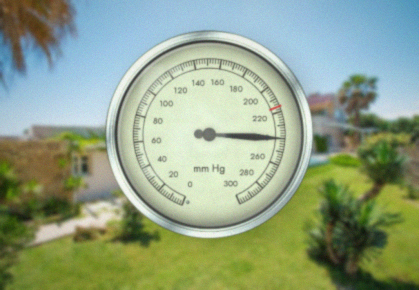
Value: mmHg 240
